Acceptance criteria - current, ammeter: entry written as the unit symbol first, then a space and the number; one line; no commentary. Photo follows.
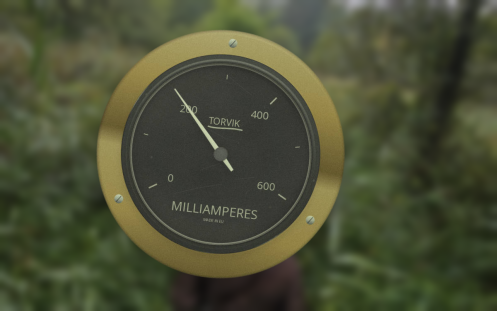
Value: mA 200
